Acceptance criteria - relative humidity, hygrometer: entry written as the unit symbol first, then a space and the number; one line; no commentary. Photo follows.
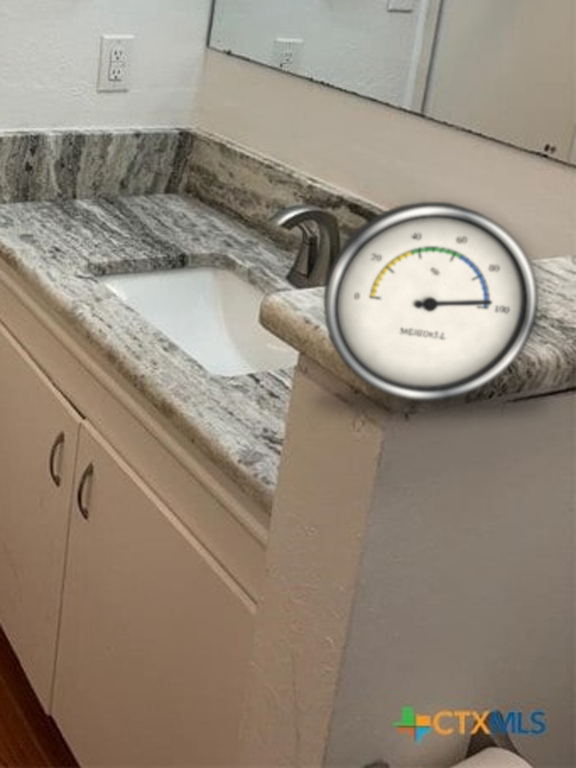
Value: % 96
